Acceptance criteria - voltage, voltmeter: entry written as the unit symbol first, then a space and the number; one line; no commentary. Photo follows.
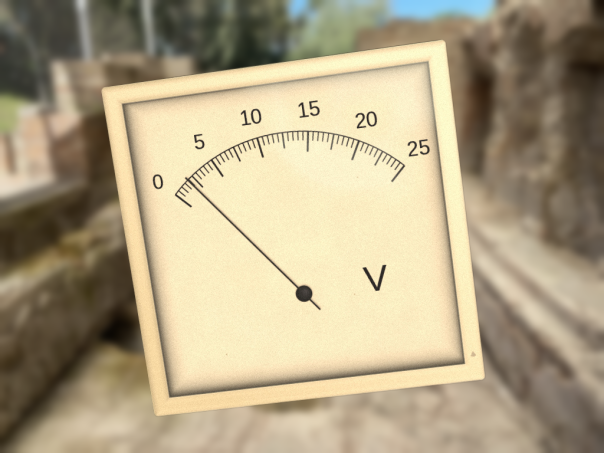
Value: V 2
